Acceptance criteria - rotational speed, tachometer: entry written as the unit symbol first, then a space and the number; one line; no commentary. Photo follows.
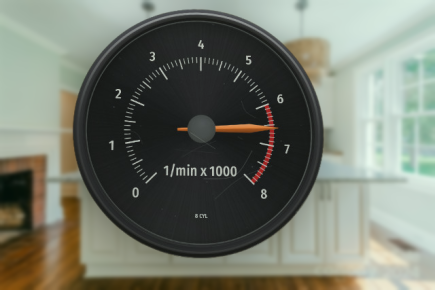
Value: rpm 6600
